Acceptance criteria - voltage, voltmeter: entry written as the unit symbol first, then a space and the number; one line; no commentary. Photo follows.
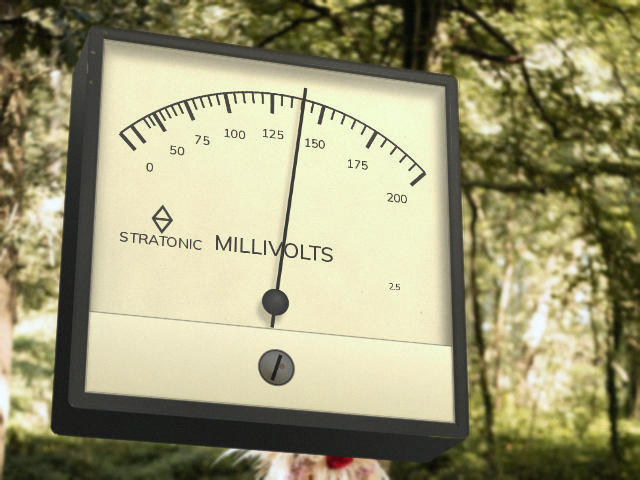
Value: mV 140
